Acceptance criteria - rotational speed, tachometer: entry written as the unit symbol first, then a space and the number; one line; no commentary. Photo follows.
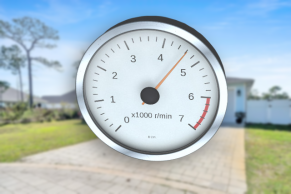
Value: rpm 4600
